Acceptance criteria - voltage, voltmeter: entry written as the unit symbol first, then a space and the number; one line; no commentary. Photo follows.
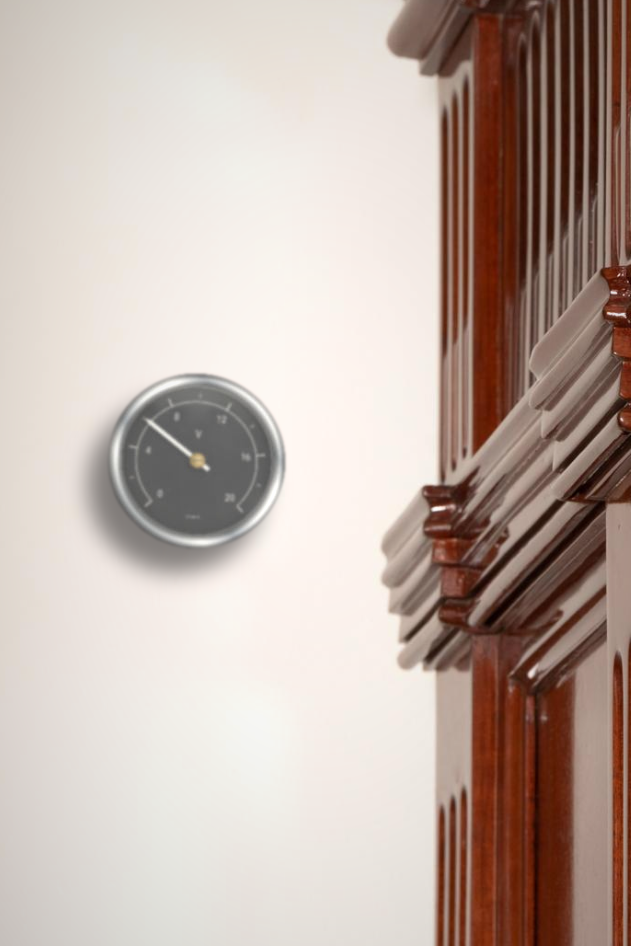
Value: V 6
